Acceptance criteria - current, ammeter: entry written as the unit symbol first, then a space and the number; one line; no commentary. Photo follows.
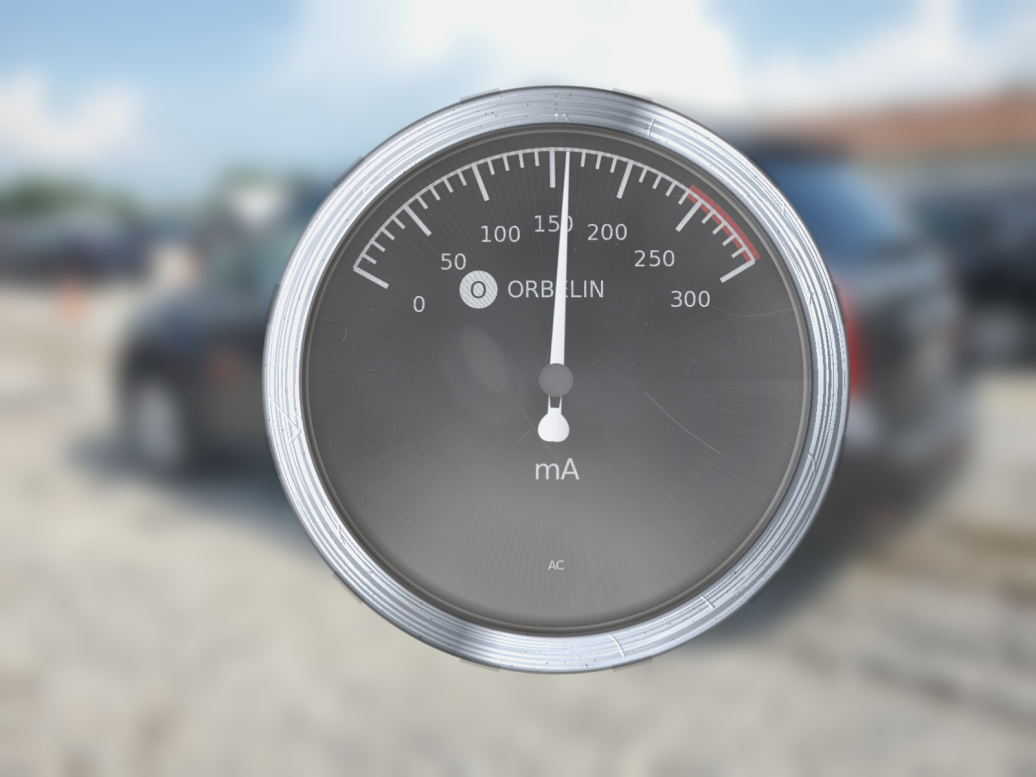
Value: mA 160
